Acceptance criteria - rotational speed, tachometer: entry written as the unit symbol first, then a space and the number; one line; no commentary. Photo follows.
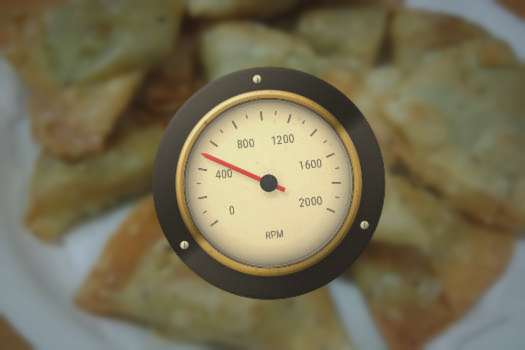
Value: rpm 500
